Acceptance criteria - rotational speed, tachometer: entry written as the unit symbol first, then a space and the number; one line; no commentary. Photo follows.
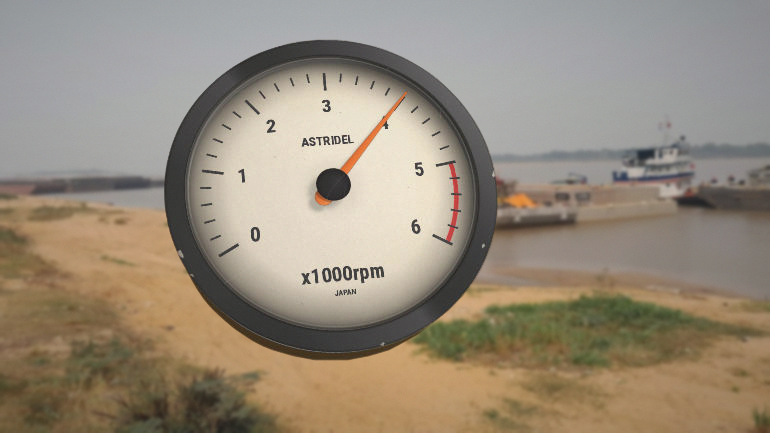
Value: rpm 4000
